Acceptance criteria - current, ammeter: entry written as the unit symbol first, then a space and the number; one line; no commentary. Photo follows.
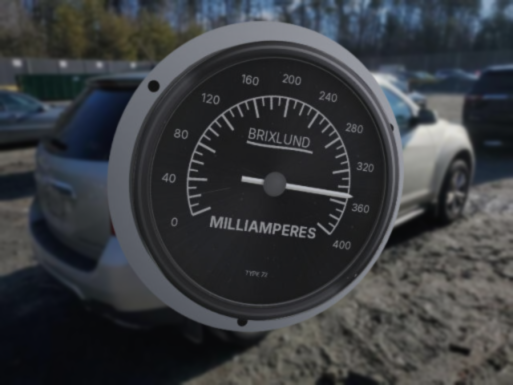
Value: mA 350
